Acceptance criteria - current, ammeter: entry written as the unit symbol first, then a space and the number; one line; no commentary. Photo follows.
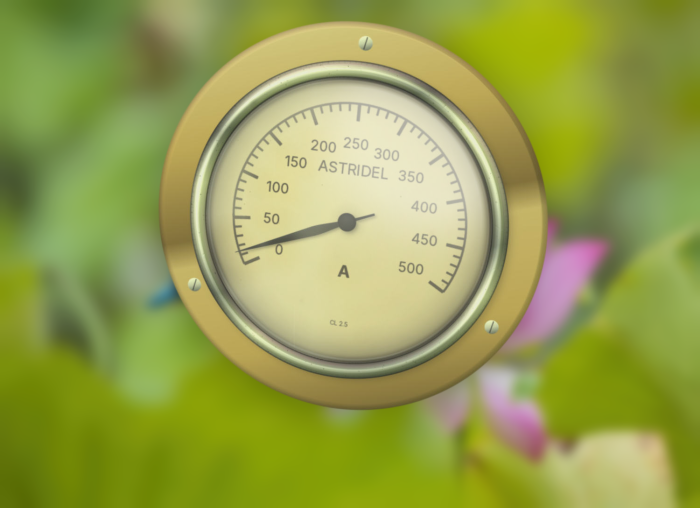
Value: A 15
